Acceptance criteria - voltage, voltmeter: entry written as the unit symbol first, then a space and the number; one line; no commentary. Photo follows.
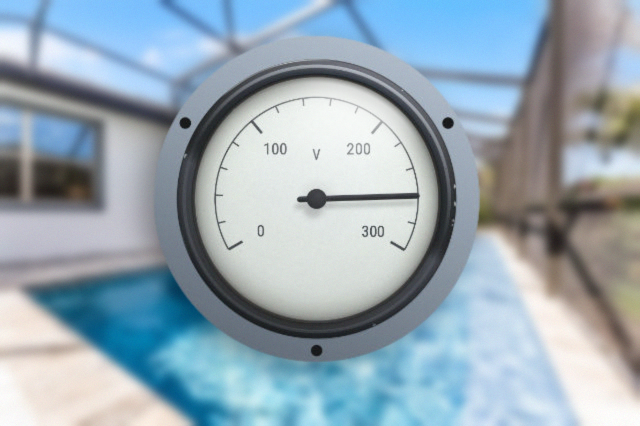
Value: V 260
